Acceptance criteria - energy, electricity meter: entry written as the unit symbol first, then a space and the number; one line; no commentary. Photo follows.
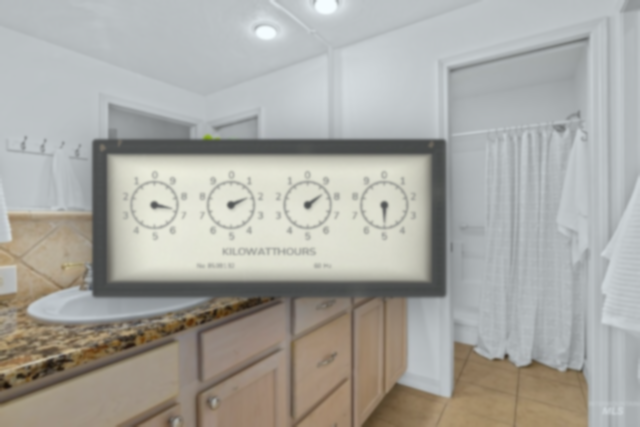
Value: kWh 7185
